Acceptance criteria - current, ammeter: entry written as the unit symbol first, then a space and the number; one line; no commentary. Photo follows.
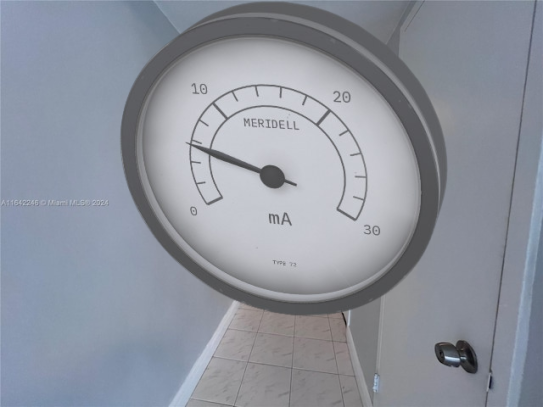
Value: mA 6
